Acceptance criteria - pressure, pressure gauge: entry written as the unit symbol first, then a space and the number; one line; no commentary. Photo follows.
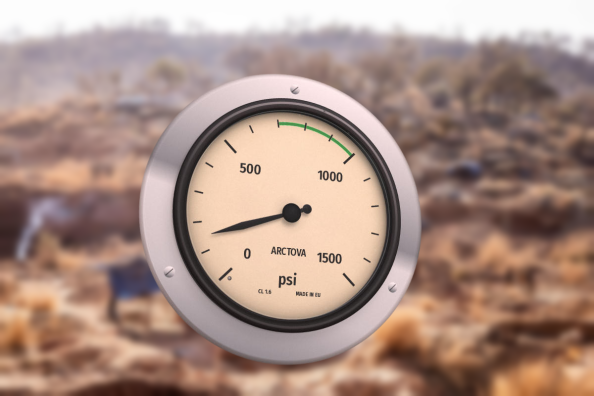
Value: psi 150
